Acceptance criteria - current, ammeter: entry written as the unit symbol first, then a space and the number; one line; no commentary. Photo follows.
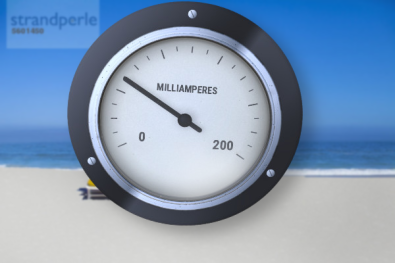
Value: mA 50
